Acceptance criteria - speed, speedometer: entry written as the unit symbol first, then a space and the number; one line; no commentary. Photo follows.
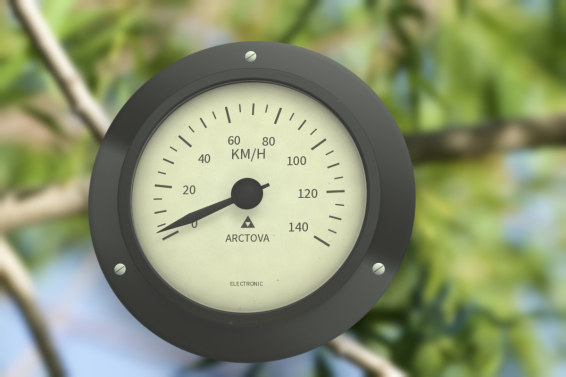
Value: km/h 2.5
